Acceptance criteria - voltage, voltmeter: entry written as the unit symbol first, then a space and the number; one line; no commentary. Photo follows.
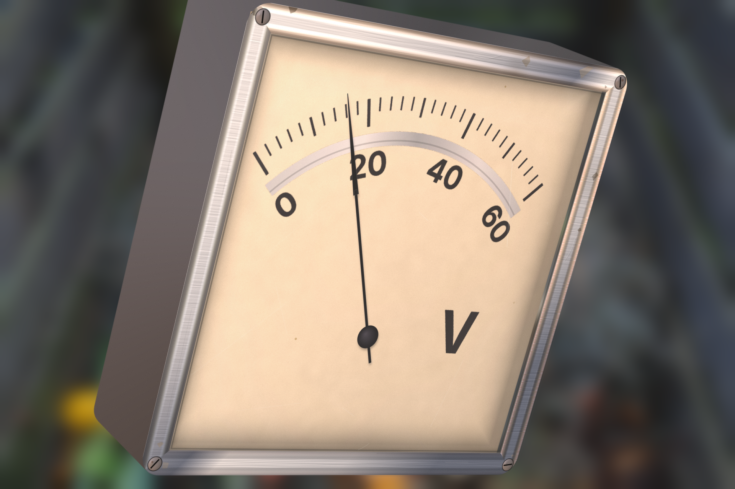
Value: V 16
